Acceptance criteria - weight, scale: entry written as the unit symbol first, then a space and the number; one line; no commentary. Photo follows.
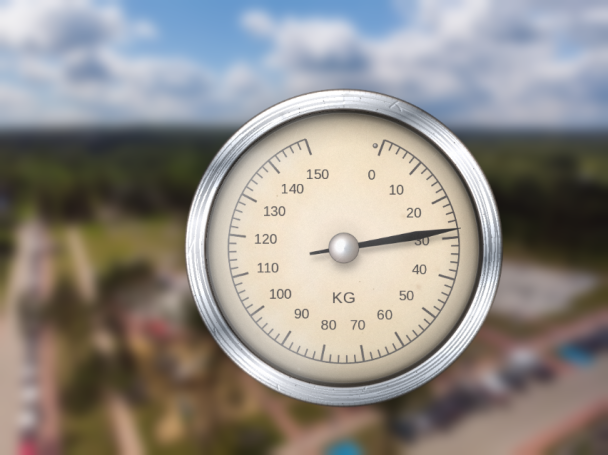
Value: kg 28
